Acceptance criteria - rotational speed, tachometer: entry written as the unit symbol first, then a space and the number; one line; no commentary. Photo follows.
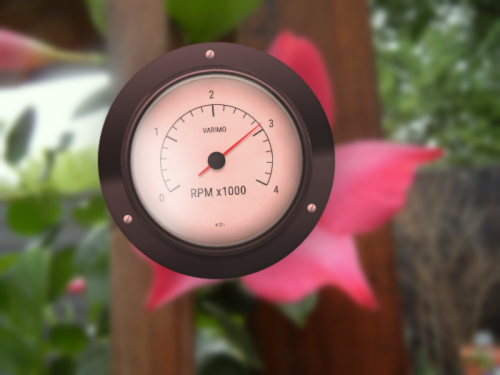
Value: rpm 2900
